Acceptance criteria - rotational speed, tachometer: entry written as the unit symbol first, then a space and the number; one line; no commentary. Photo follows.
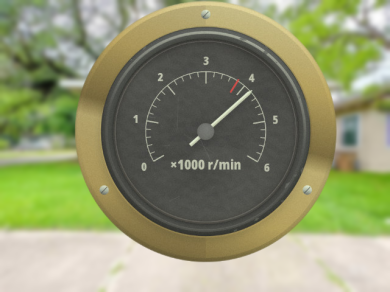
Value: rpm 4200
